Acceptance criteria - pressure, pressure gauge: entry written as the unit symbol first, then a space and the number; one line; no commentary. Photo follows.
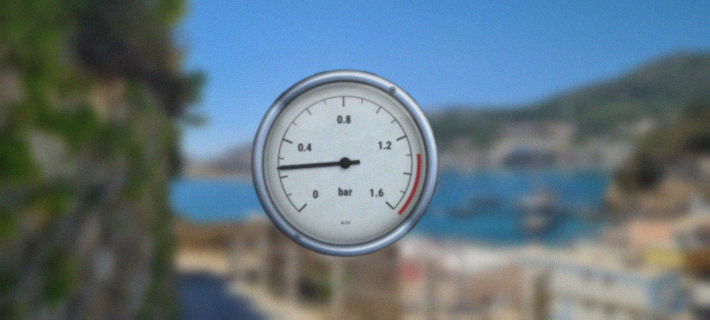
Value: bar 0.25
